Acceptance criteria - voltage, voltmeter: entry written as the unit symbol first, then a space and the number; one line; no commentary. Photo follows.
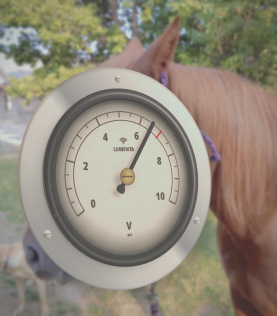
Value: V 6.5
